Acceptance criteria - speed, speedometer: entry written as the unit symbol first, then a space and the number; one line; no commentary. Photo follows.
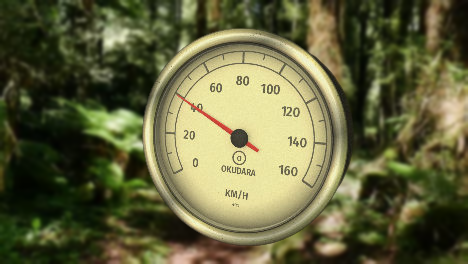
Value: km/h 40
